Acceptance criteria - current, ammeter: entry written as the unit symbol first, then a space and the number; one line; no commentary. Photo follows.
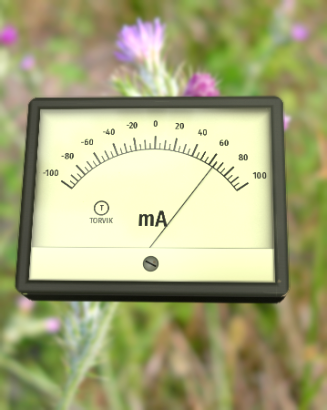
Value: mA 65
